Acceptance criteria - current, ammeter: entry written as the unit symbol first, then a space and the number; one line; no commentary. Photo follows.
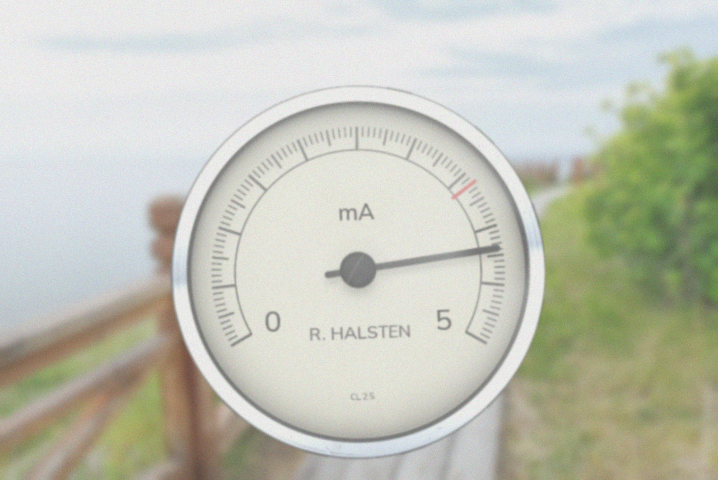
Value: mA 4.2
